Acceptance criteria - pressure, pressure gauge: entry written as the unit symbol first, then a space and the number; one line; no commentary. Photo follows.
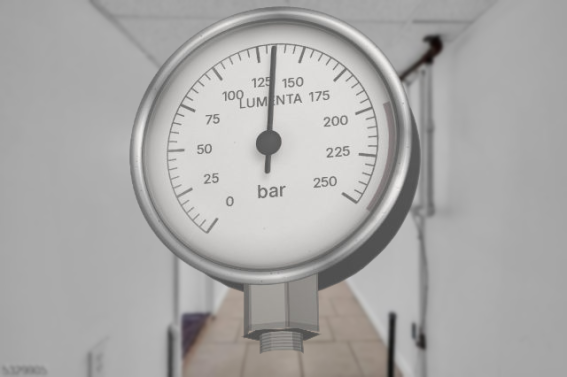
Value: bar 135
